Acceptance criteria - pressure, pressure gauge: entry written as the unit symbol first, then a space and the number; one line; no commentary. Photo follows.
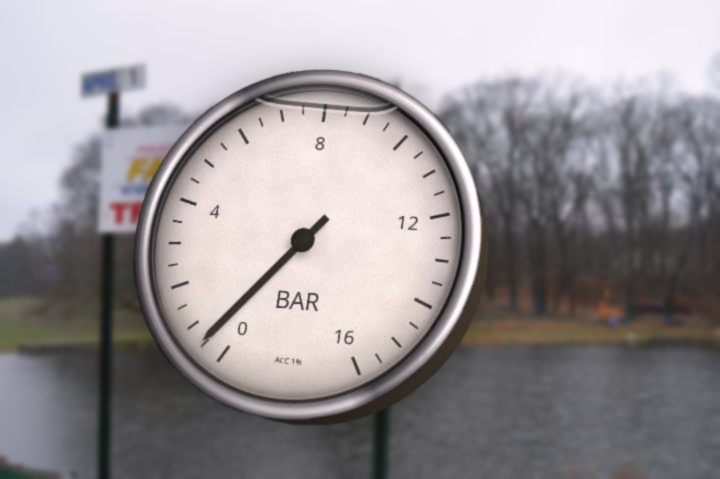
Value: bar 0.5
